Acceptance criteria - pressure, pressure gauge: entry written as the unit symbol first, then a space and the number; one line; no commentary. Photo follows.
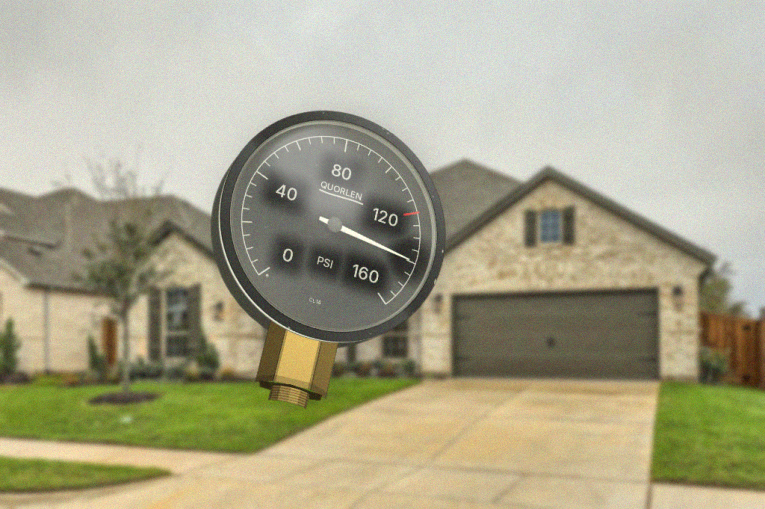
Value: psi 140
